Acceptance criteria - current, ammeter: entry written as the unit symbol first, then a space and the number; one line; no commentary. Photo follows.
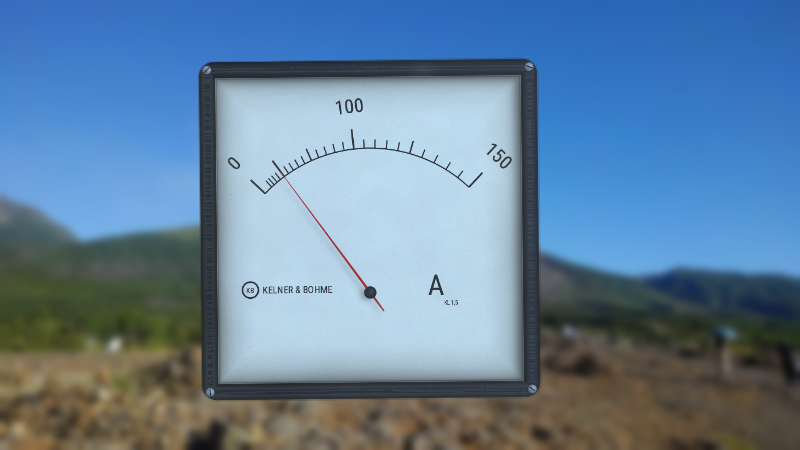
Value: A 50
